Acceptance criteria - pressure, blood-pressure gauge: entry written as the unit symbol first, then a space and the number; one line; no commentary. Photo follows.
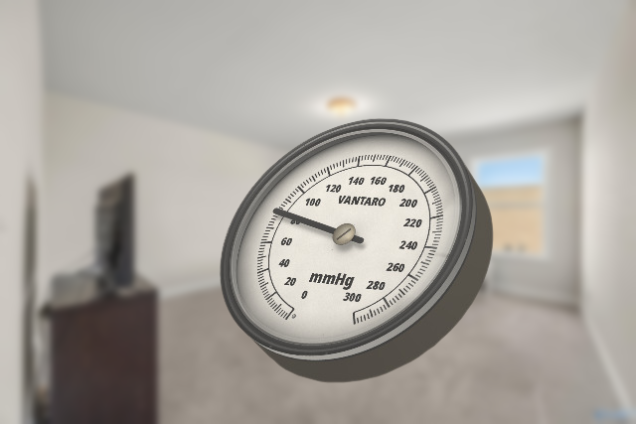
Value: mmHg 80
